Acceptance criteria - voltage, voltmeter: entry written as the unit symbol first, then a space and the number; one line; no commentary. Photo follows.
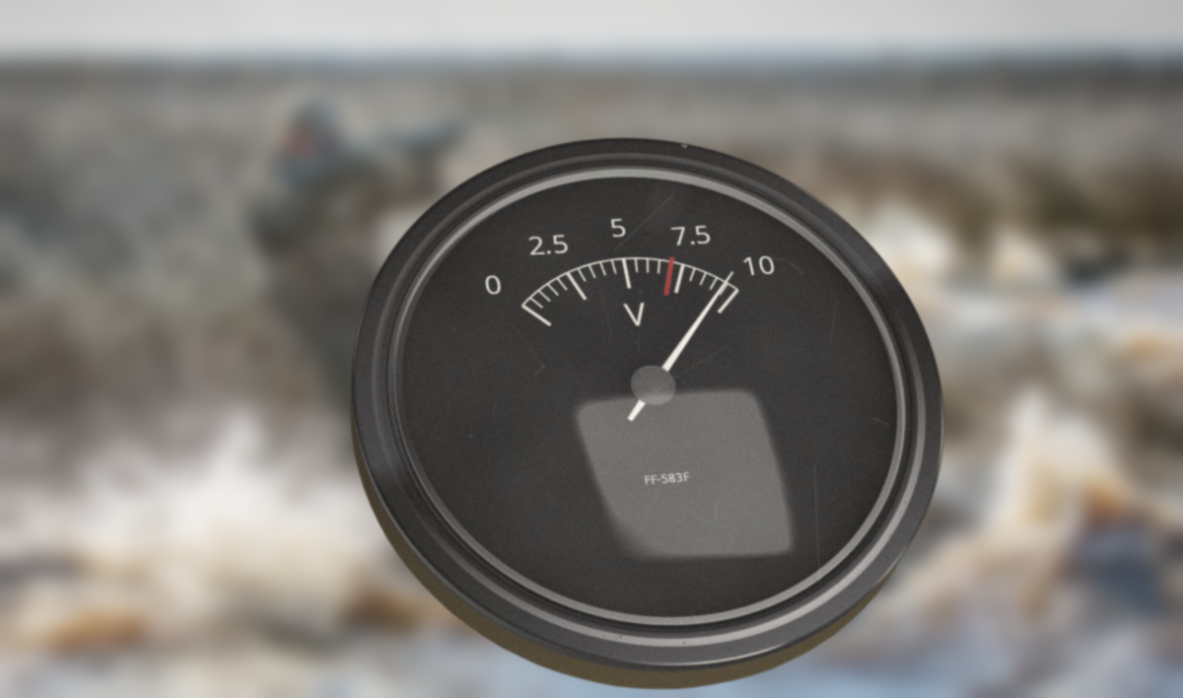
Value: V 9.5
